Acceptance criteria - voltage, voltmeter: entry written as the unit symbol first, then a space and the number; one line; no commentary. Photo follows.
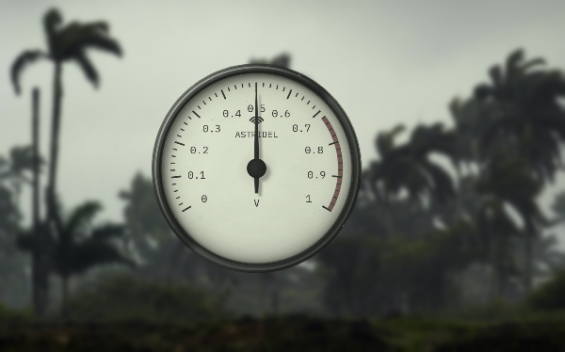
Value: V 0.5
